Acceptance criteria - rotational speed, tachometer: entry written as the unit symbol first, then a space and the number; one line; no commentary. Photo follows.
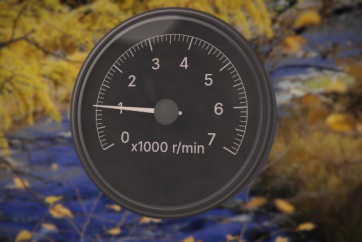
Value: rpm 1000
